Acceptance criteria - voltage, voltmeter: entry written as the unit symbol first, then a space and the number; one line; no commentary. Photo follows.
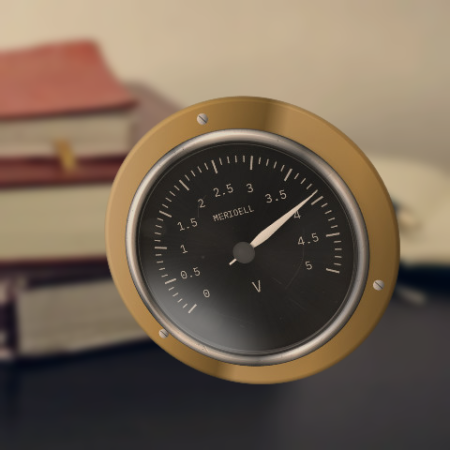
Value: V 3.9
